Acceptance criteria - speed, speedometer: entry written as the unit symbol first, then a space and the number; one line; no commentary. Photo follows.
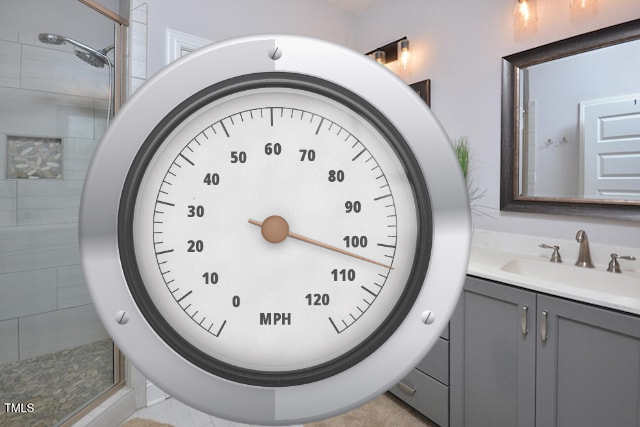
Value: mph 104
